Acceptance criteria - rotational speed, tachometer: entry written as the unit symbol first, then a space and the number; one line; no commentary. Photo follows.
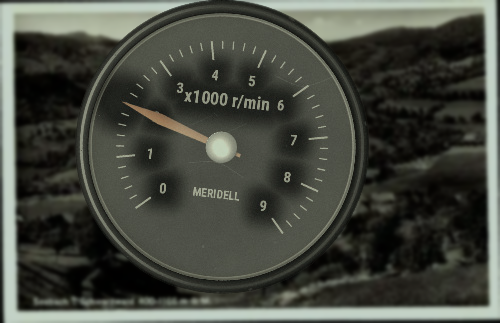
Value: rpm 2000
